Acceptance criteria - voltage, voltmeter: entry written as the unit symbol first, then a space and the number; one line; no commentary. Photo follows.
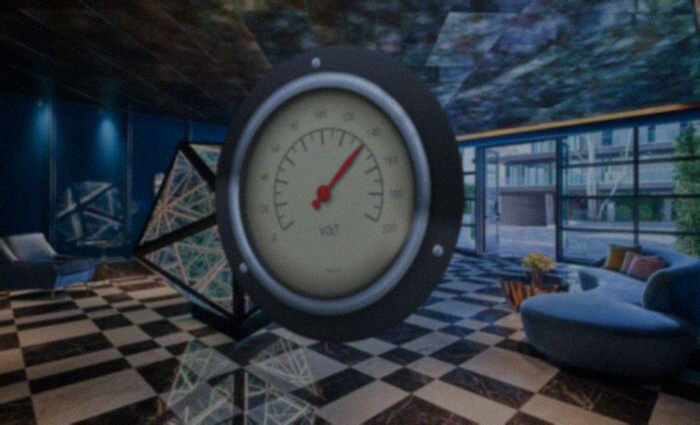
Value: V 140
